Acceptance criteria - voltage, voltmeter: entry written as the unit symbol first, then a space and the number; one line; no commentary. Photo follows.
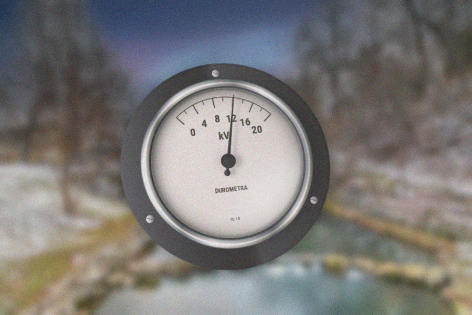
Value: kV 12
